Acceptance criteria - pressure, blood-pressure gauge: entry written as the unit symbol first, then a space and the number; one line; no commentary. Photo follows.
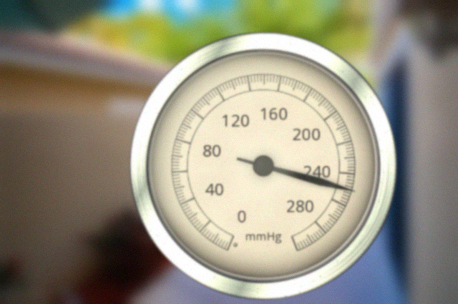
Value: mmHg 250
